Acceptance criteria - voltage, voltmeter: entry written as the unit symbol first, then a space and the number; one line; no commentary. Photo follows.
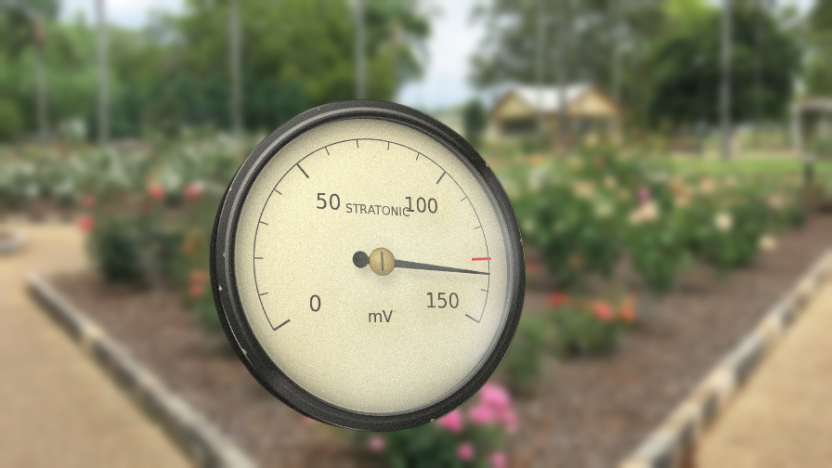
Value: mV 135
